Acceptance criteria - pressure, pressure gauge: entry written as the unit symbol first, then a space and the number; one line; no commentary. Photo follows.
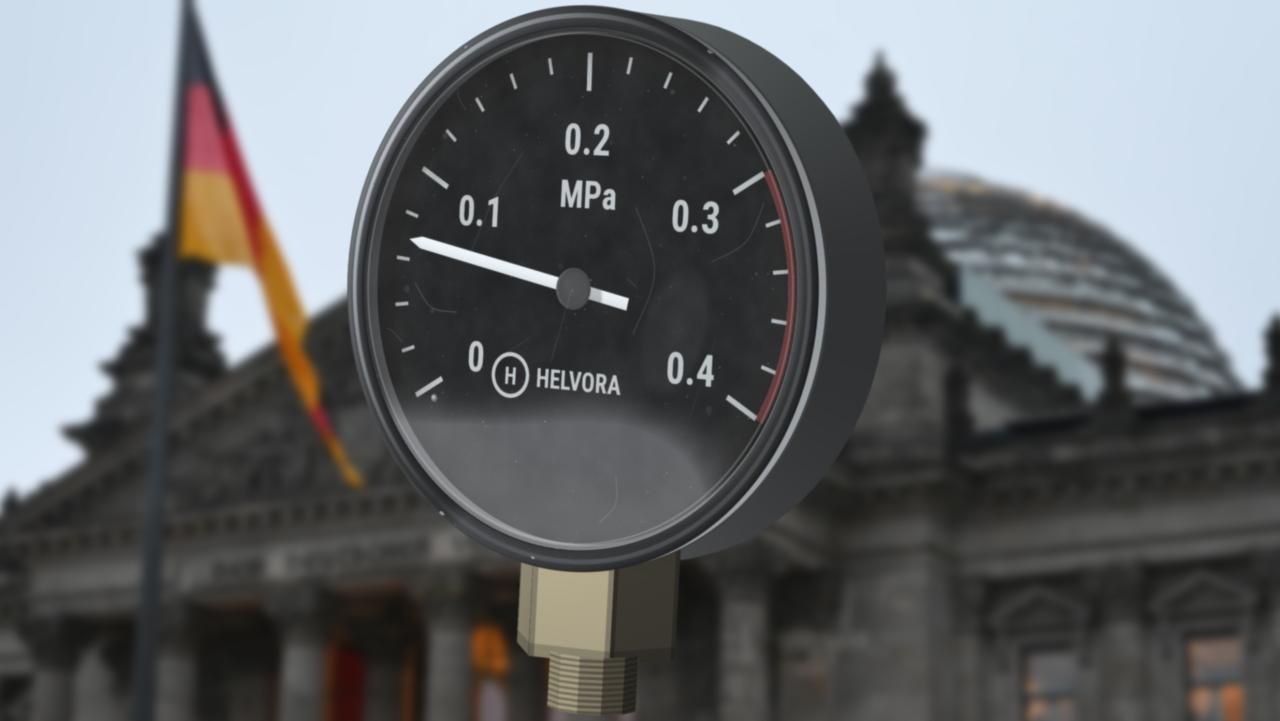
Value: MPa 0.07
